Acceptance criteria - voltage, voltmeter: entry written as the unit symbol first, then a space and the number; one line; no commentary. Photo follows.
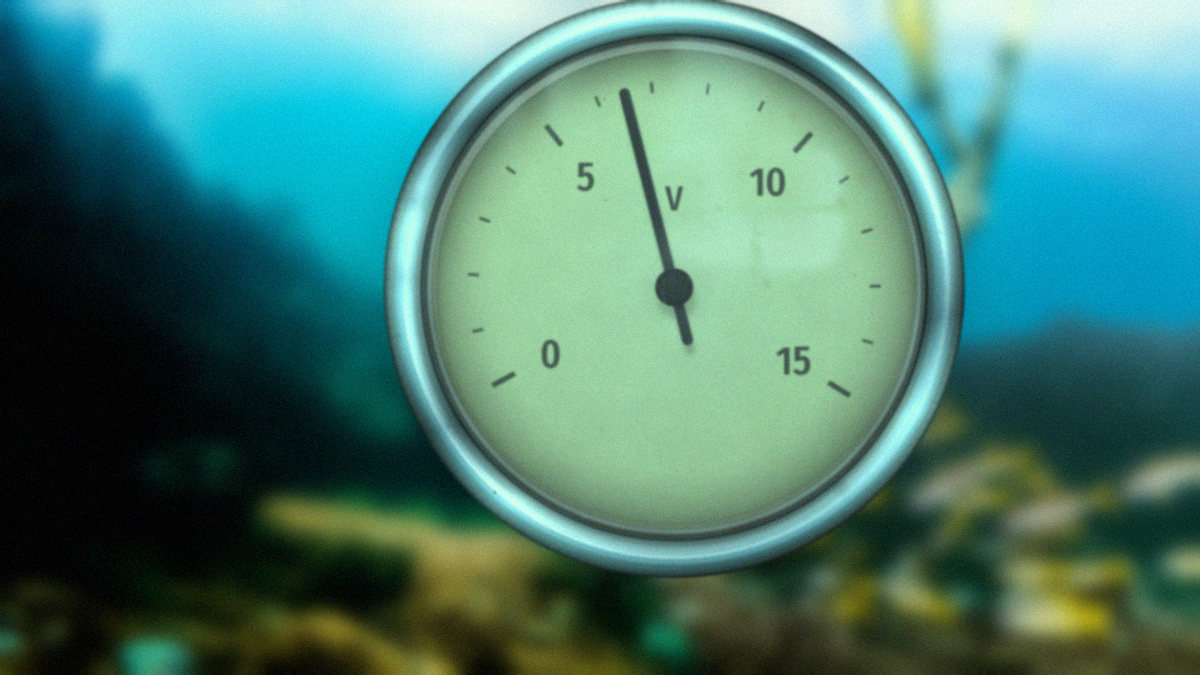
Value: V 6.5
